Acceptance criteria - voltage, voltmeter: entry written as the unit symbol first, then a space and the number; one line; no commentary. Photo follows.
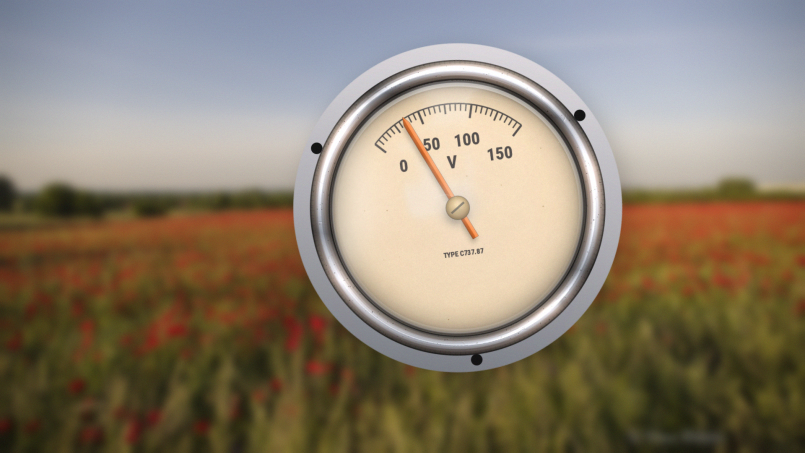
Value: V 35
